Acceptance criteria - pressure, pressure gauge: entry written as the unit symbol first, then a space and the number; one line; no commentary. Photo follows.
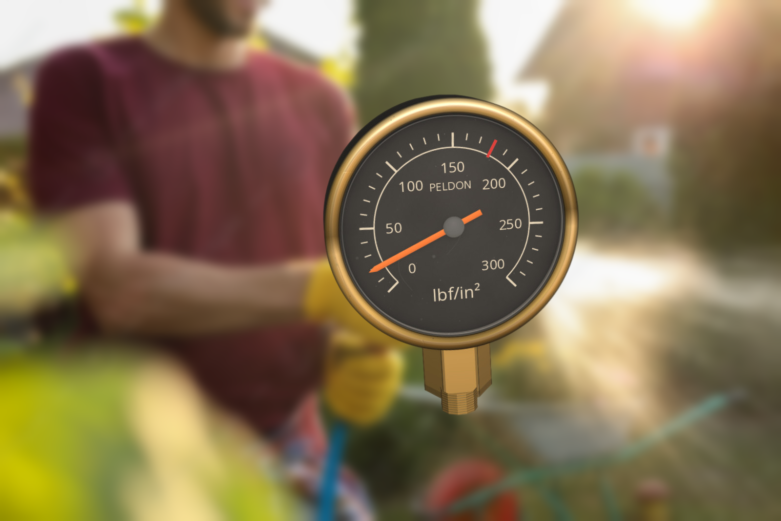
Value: psi 20
